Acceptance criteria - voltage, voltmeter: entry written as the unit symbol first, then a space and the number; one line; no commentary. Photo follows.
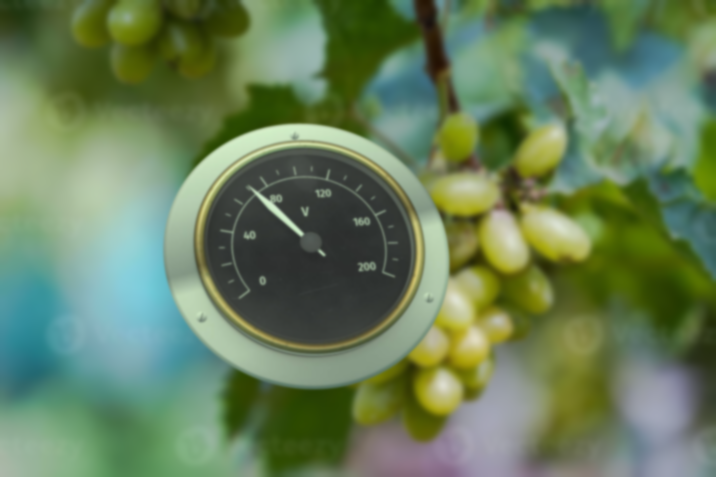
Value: V 70
